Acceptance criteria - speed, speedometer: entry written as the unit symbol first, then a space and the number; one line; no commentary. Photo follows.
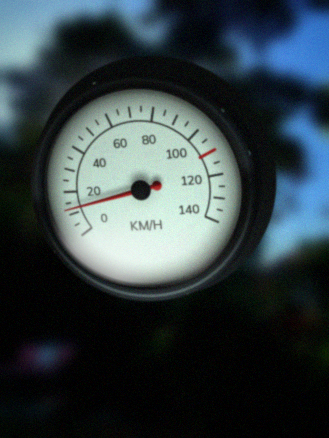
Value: km/h 12.5
